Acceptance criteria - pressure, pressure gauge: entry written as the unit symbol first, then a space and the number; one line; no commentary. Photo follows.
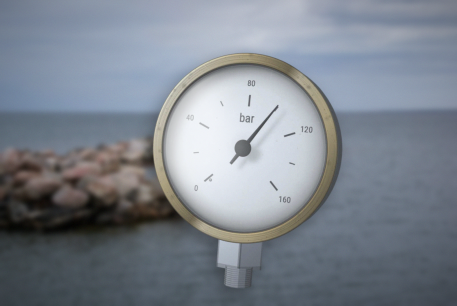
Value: bar 100
